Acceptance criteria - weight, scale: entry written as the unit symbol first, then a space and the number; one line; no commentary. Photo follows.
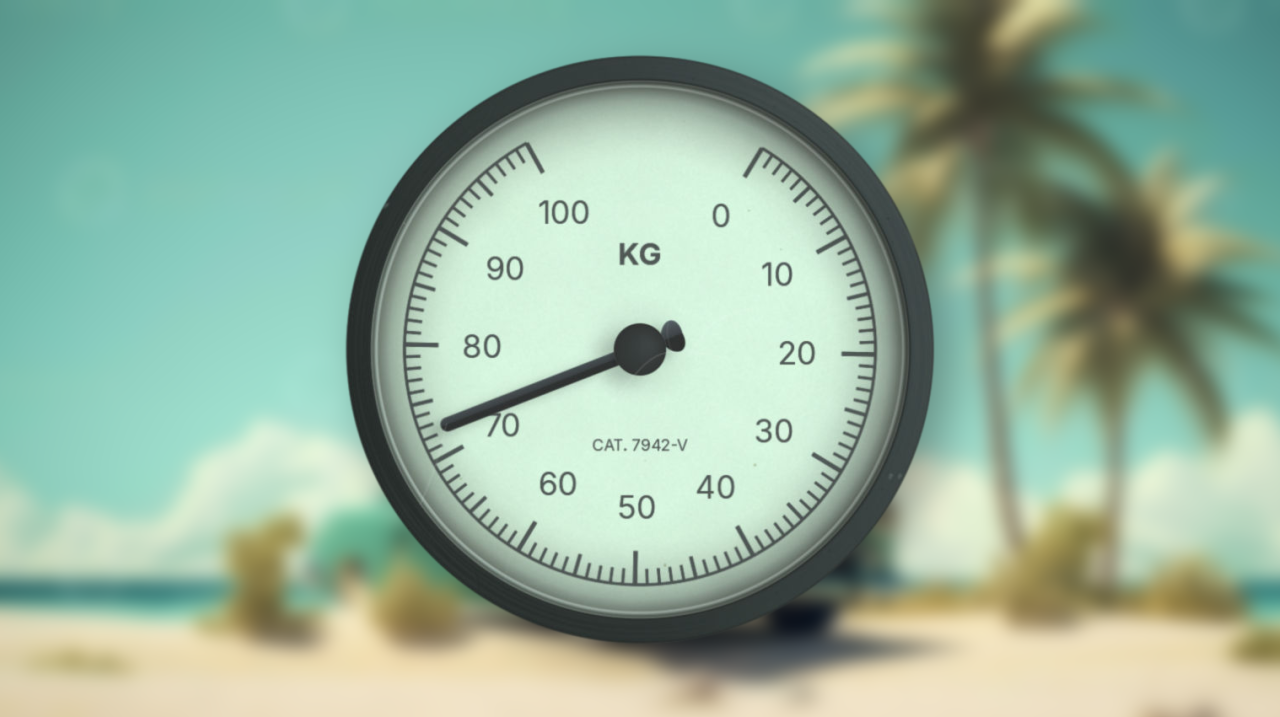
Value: kg 72.5
